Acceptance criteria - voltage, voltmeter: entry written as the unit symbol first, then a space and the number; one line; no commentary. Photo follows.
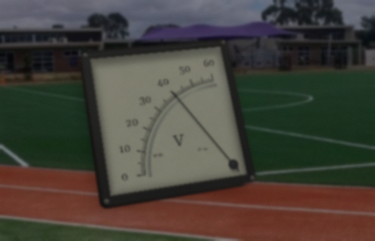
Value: V 40
